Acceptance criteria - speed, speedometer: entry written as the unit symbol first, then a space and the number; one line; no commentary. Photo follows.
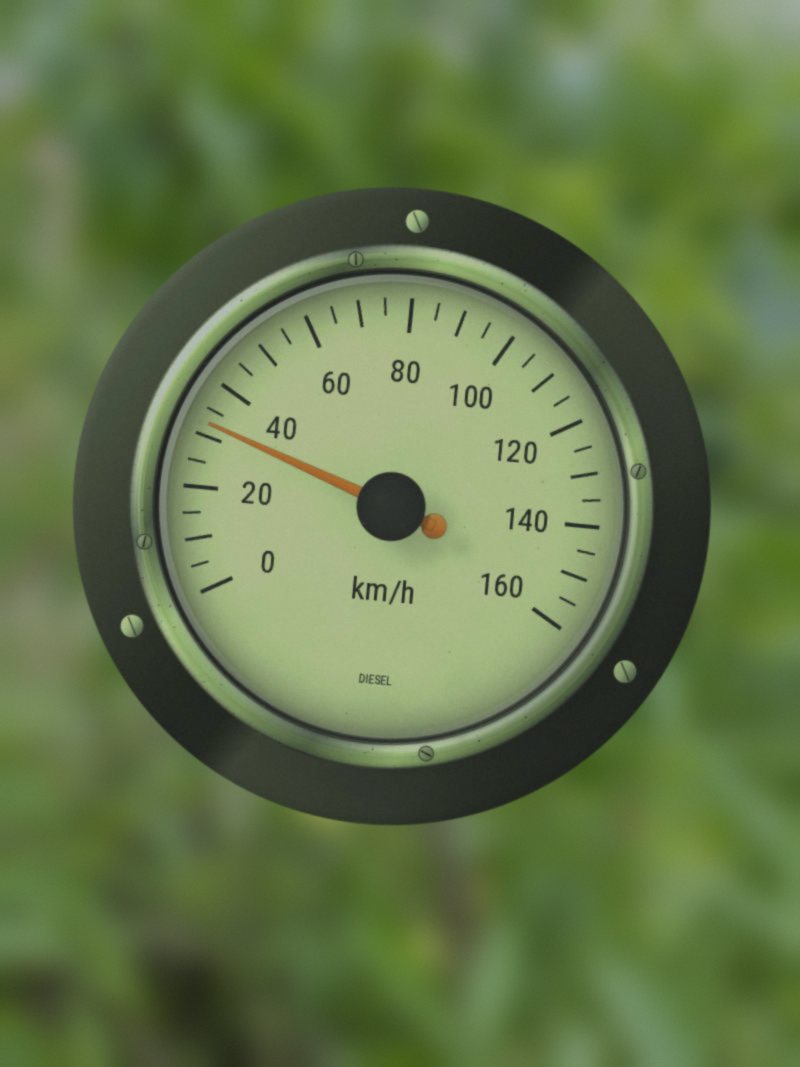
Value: km/h 32.5
